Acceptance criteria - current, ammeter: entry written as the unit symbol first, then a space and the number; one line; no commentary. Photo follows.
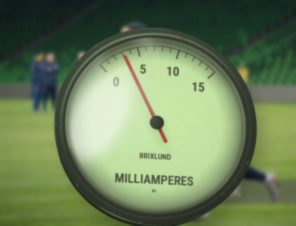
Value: mA 3
